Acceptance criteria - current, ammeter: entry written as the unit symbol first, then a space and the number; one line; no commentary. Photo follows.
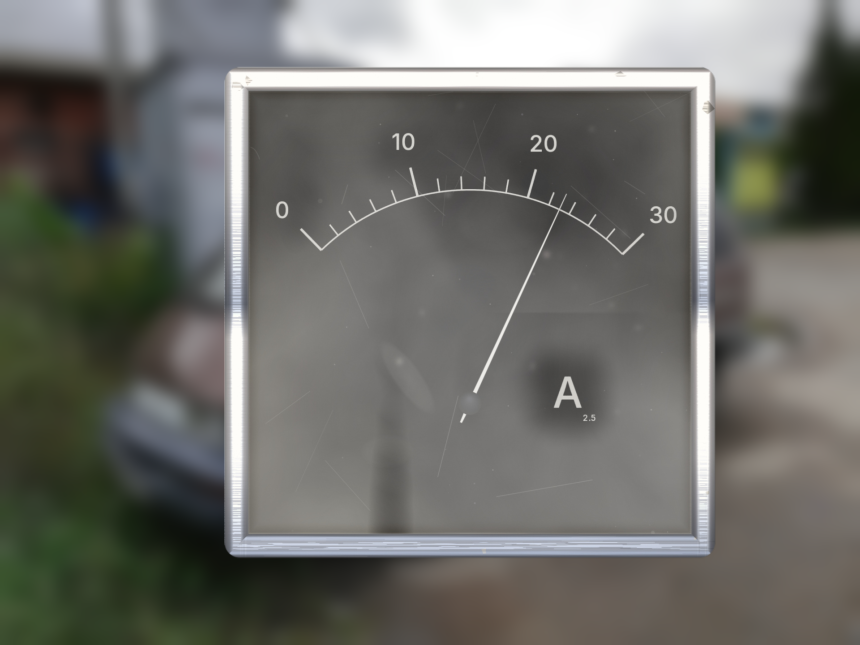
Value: A 23
